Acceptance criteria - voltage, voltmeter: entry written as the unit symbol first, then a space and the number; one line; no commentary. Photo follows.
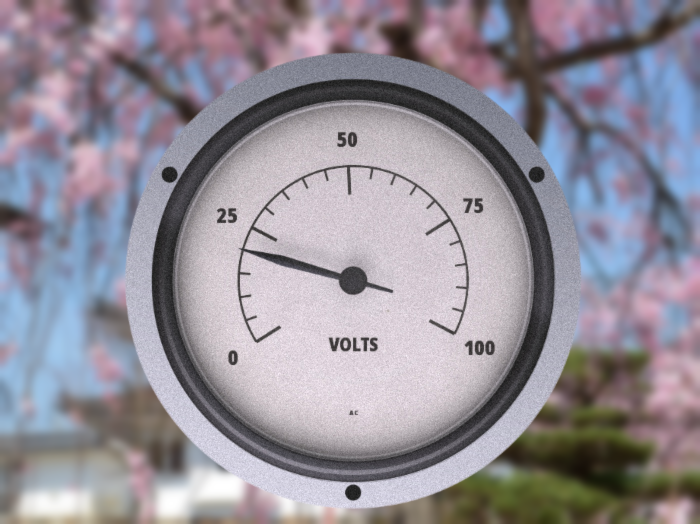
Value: V 20
